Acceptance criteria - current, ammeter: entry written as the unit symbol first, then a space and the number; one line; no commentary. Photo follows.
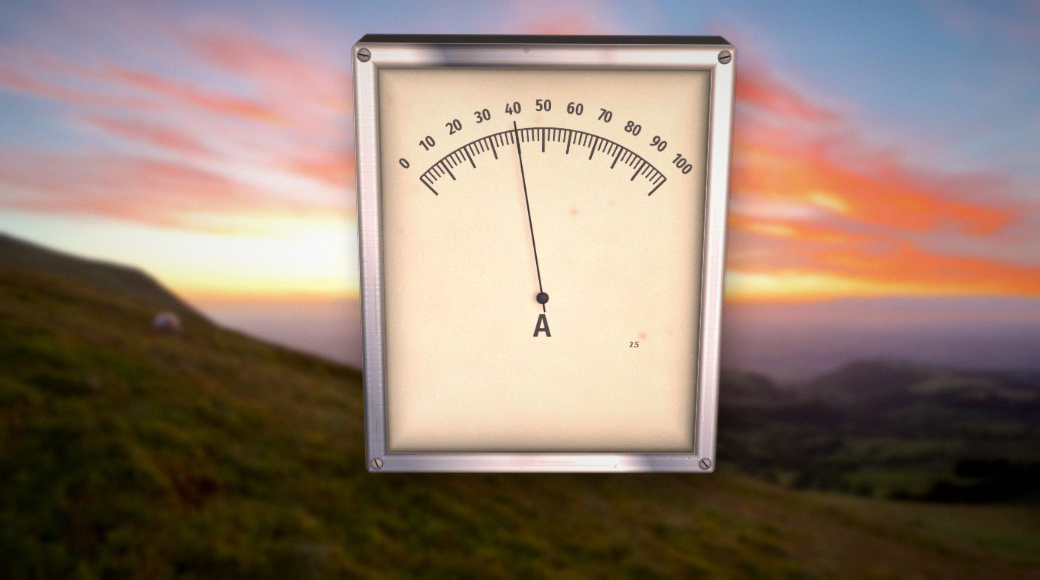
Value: A 40
